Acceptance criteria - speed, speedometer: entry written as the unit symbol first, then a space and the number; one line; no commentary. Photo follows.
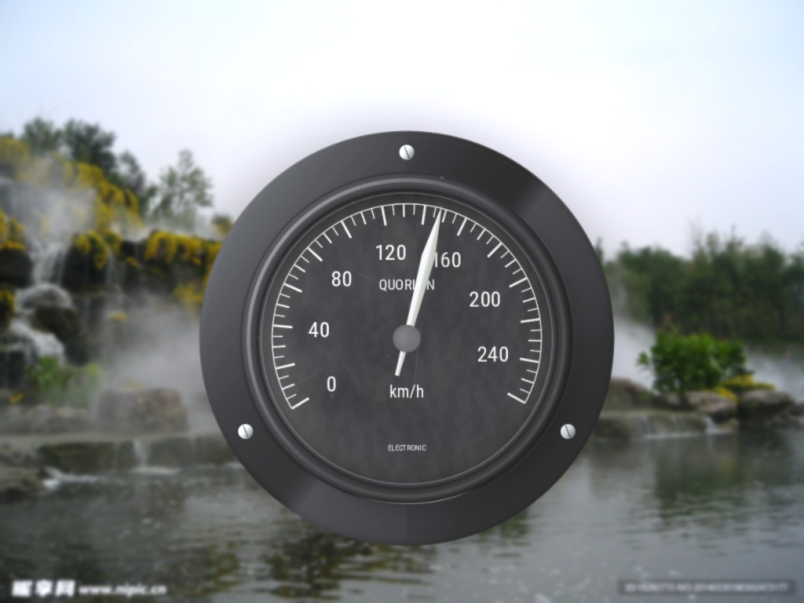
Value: km/h 147.5
